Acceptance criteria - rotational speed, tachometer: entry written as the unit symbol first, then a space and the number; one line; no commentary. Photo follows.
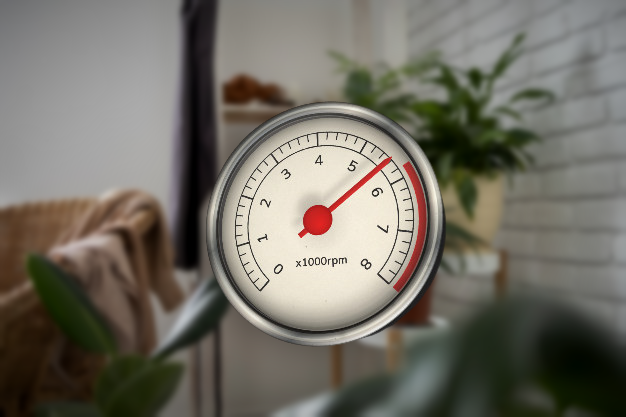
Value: rpm 5600
